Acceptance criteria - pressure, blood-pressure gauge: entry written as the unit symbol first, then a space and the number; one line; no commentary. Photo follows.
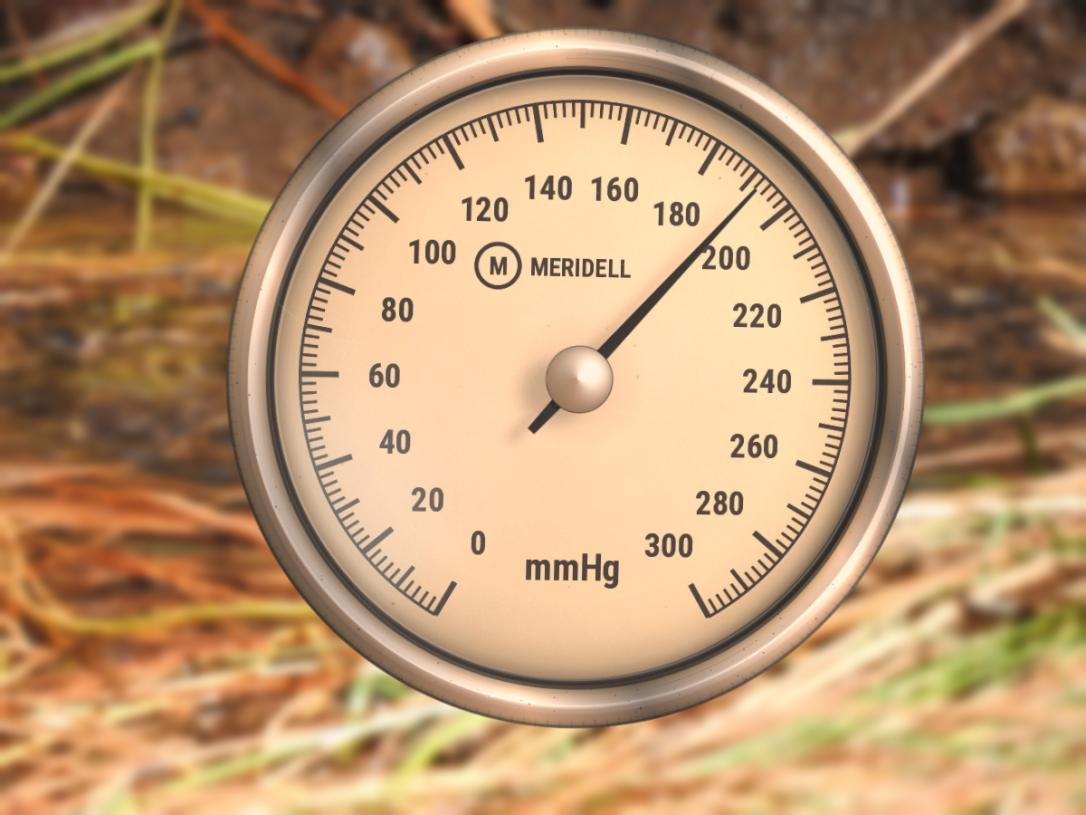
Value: mmHg 192
